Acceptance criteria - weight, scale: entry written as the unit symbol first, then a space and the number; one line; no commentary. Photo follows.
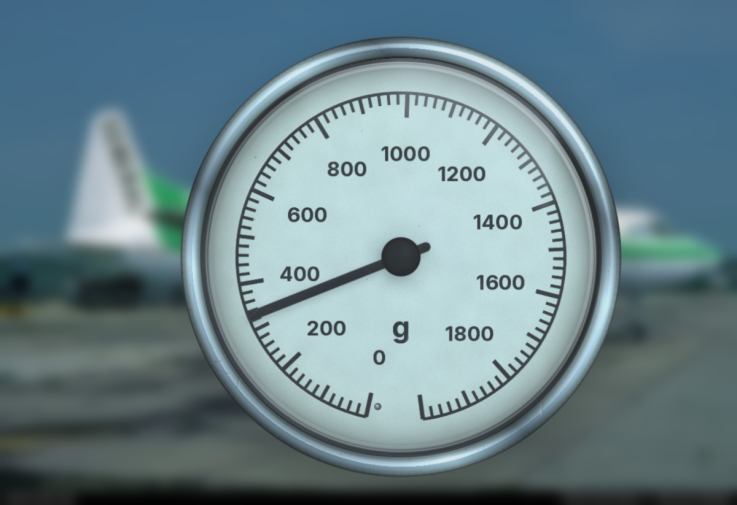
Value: g 330
